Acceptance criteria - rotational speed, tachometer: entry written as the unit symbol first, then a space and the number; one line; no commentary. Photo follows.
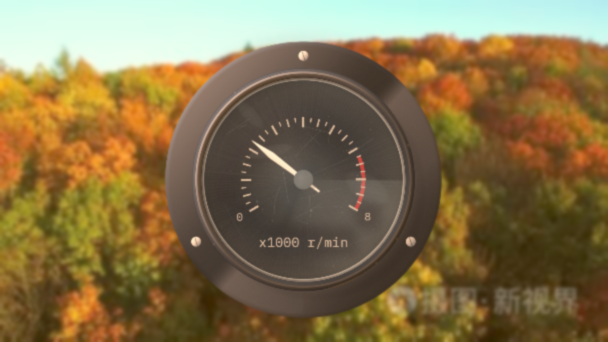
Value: rpm 2250
